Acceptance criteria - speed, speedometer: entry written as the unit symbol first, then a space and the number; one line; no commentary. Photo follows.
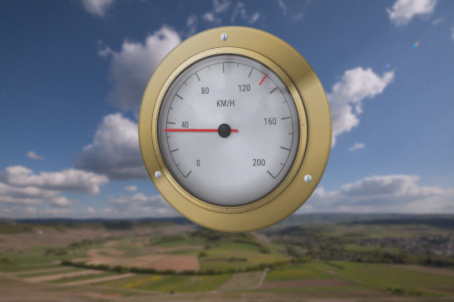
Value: km/h 35
